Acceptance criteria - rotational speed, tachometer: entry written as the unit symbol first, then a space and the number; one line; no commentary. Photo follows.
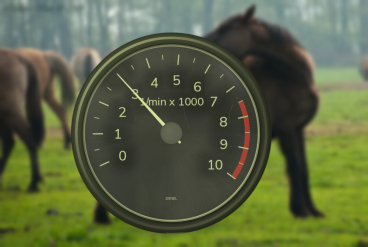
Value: rpm 3000
